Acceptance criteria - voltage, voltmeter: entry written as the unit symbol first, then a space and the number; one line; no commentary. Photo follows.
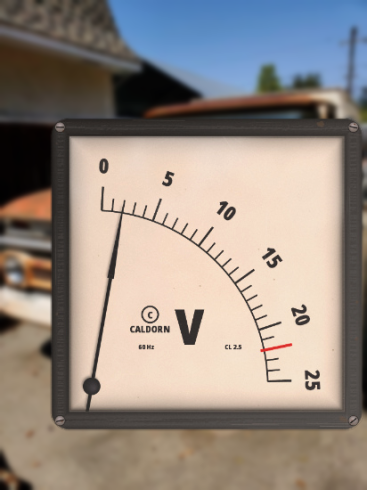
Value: V 2
